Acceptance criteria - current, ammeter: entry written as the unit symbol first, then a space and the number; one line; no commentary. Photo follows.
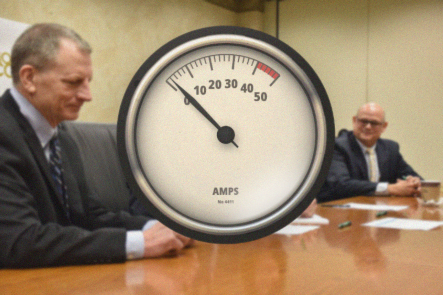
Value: A 2
